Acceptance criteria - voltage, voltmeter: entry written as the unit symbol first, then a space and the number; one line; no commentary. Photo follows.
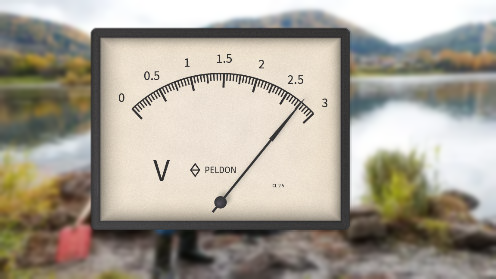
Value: V 2.75
